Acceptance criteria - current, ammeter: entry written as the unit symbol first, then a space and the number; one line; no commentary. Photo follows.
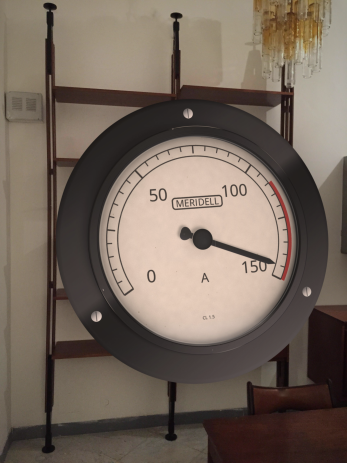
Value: A 145
